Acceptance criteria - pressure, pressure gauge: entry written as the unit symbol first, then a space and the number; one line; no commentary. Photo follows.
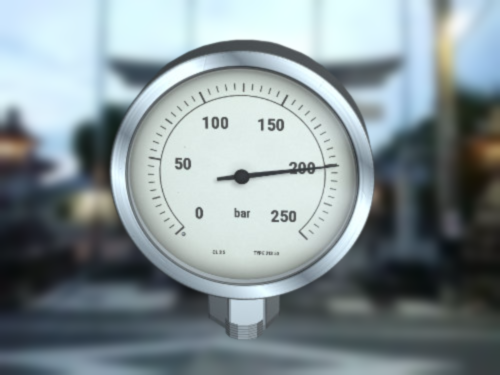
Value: bar 200
